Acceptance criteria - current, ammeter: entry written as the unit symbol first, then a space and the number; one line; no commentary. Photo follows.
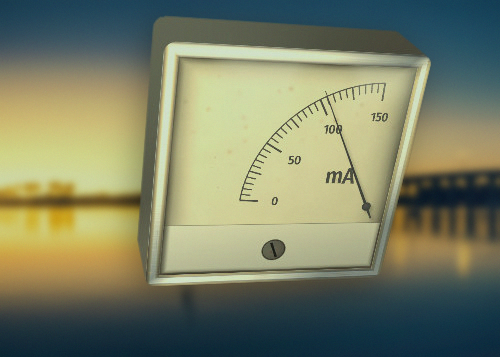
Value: mA 105
